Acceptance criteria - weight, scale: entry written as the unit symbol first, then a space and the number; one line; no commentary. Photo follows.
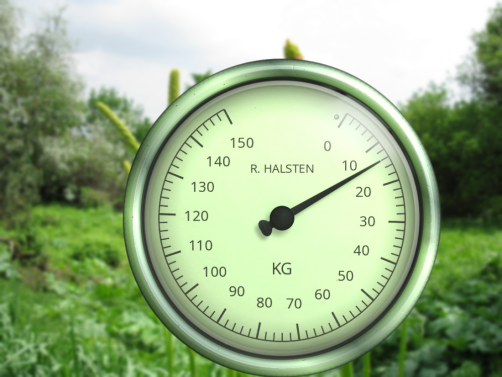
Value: kg 14
